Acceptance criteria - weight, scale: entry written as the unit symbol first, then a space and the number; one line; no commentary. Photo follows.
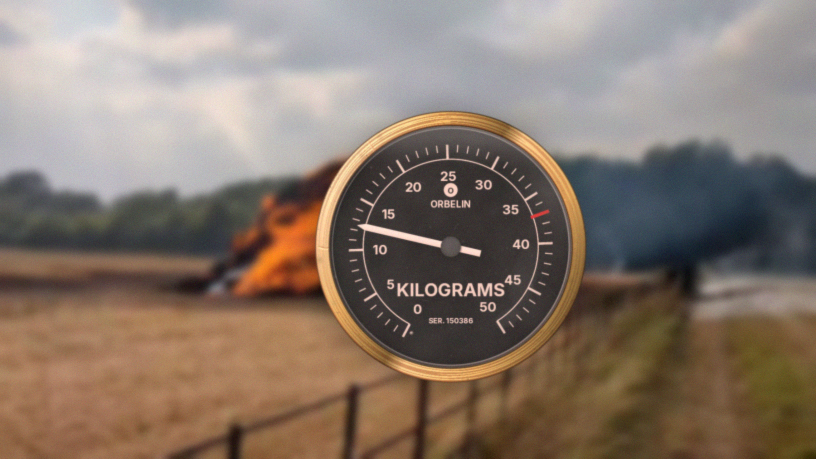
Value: kg 12.5
